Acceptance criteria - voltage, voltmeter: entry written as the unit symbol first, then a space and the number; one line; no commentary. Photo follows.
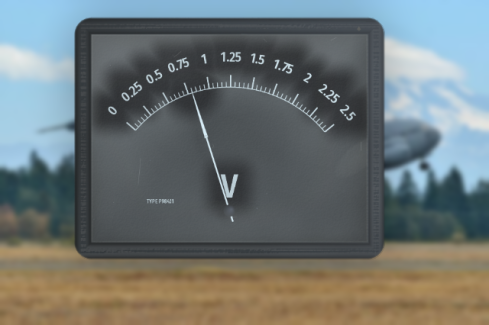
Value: V 0.8
